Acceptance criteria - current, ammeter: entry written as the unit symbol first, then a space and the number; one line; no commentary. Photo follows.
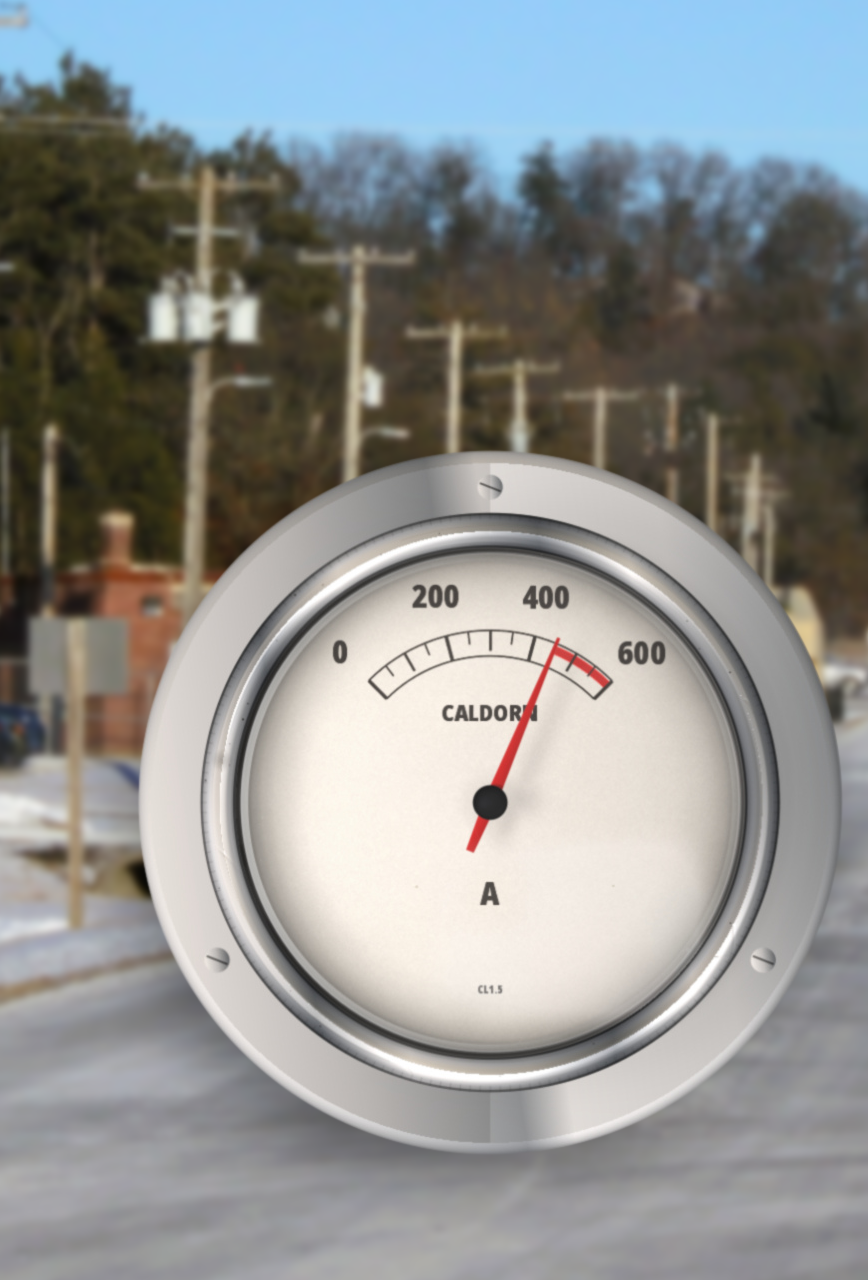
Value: A 450
